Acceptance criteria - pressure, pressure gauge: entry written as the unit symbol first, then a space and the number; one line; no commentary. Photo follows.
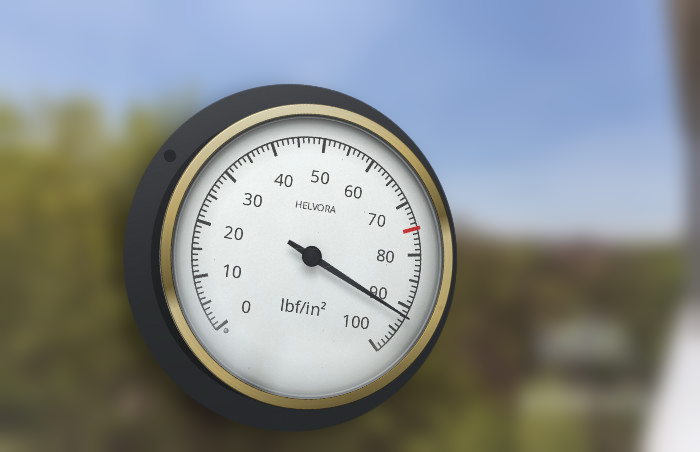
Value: psi 92
